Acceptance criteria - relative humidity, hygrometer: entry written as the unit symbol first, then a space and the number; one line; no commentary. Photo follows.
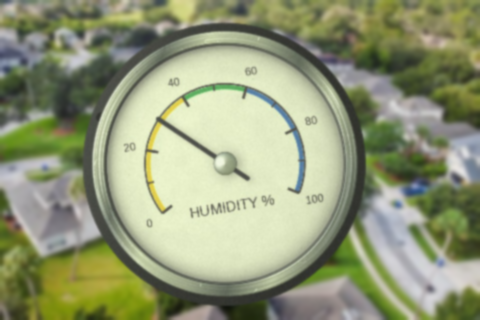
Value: % 30
